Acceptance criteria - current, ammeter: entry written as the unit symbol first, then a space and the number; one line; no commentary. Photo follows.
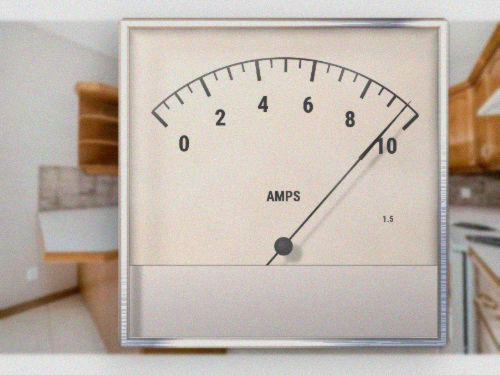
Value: A 9.5
